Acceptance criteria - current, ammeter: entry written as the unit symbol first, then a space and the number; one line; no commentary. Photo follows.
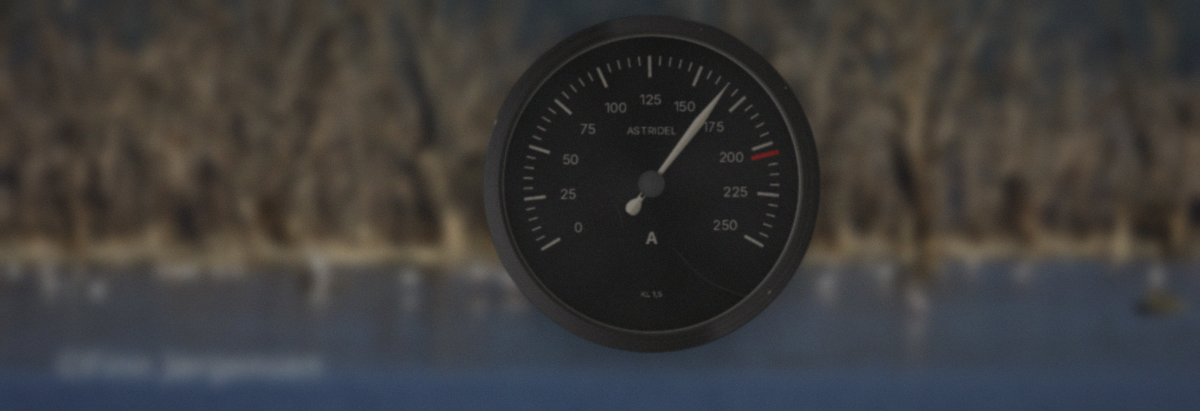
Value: A 165
